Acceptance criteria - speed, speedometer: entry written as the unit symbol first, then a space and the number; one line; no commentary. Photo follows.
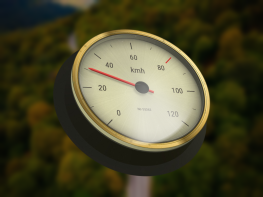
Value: km/h 30
